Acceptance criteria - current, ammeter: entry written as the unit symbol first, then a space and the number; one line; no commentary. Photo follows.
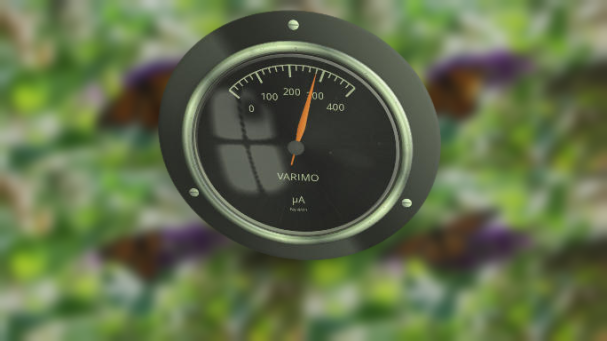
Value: µA 280
